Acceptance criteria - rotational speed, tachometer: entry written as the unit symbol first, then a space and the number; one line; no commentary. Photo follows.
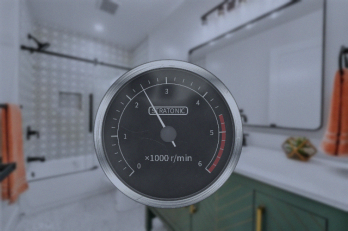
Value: rpm 2400
